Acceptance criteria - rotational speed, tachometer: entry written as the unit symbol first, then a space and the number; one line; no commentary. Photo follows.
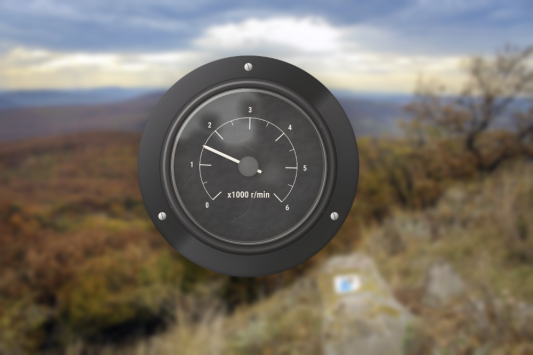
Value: rpm 1500
